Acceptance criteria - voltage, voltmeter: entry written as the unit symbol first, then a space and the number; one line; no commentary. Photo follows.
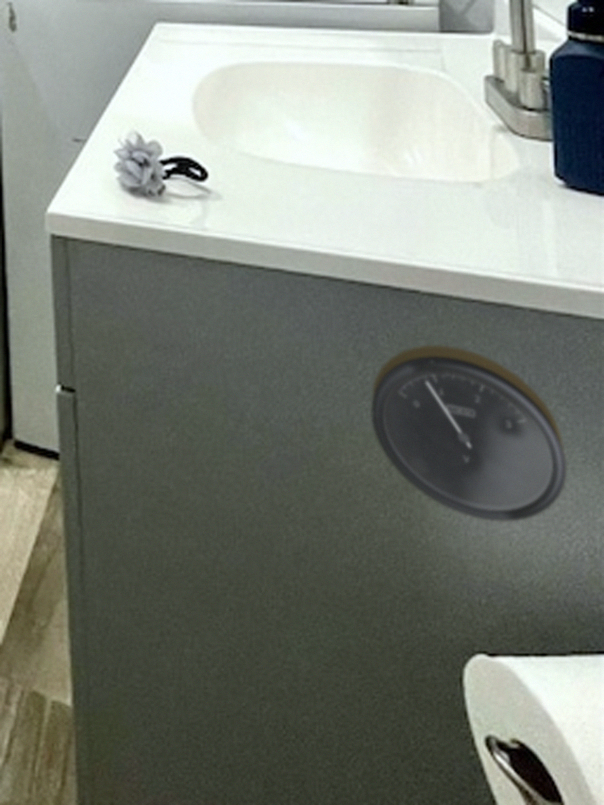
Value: V 0.8
